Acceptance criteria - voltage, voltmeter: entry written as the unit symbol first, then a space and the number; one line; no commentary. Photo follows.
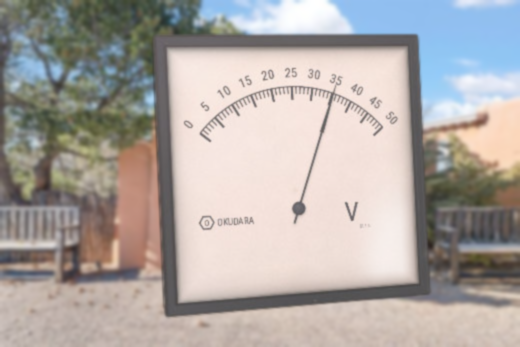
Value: V 35
